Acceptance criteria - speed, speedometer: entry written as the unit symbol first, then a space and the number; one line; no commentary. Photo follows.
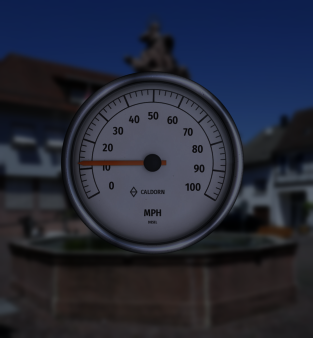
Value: mph 12
